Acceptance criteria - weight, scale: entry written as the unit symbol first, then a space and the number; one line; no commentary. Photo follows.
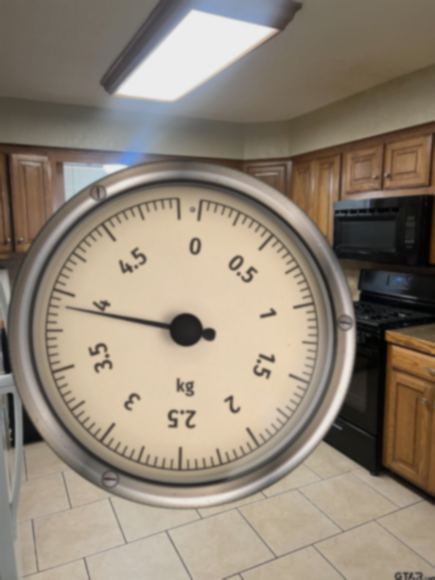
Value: kg 3.9
